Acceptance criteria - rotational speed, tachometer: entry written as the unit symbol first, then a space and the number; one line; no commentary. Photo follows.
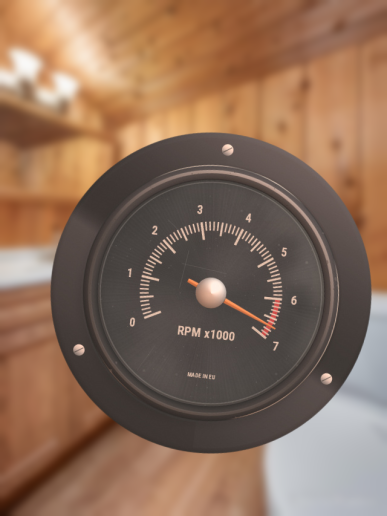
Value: rpm 6700
